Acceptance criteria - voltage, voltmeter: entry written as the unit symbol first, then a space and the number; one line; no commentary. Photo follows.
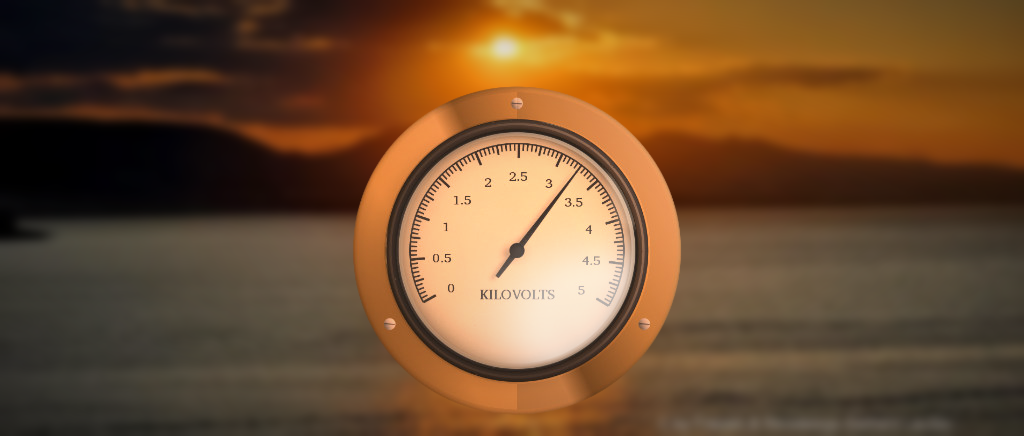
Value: kV 3.25
